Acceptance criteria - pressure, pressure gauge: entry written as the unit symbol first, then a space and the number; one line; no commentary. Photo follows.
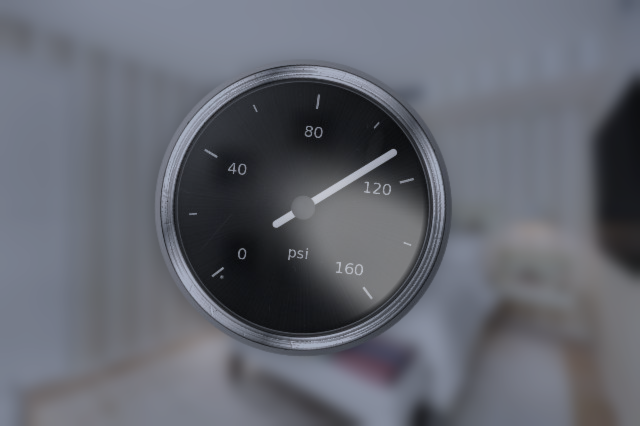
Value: psi 110
